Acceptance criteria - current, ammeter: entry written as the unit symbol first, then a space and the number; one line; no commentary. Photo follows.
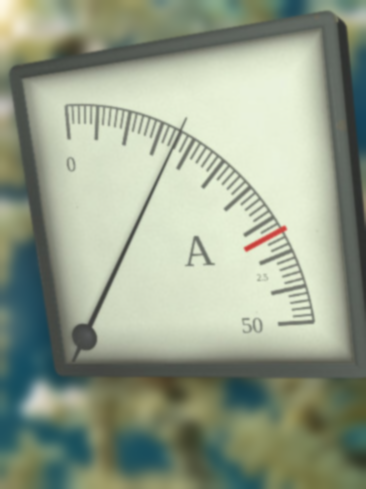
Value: A 18
